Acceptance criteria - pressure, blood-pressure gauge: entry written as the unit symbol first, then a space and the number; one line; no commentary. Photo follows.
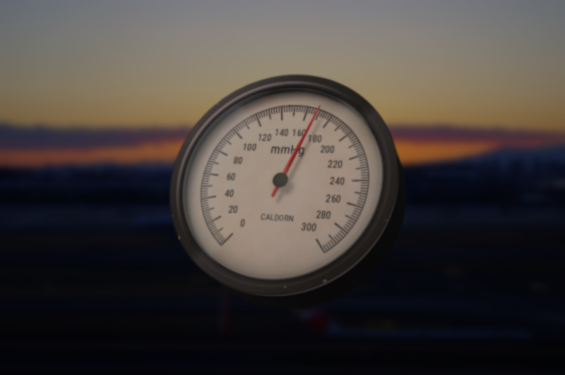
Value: mmHg 170
